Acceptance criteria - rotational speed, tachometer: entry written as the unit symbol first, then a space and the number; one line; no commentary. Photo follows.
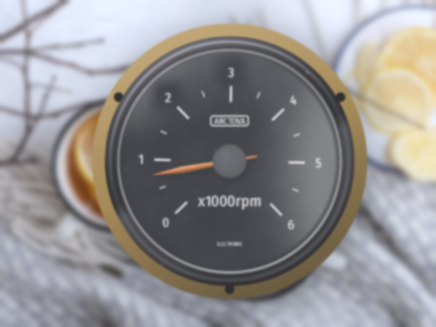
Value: rpm 750
